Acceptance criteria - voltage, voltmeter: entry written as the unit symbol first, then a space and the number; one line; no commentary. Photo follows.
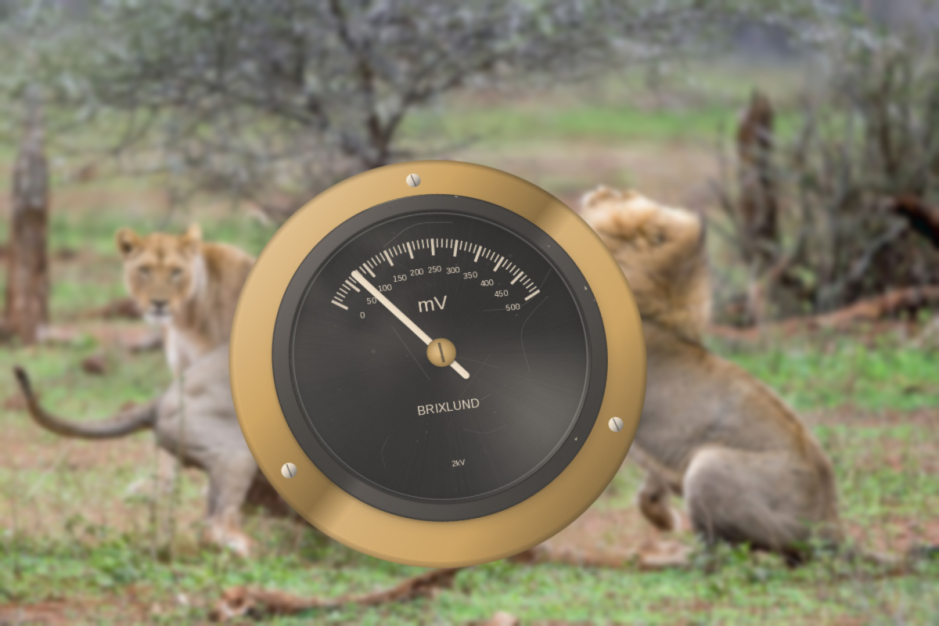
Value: mV 70
